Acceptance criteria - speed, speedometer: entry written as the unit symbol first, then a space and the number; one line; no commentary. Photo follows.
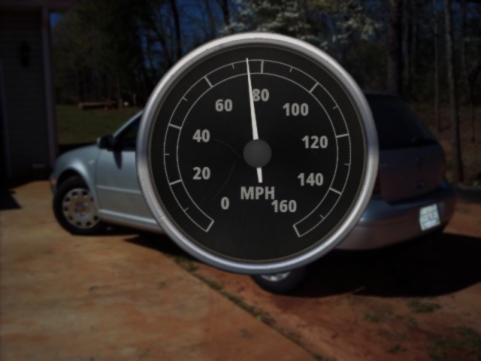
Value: mph 75
